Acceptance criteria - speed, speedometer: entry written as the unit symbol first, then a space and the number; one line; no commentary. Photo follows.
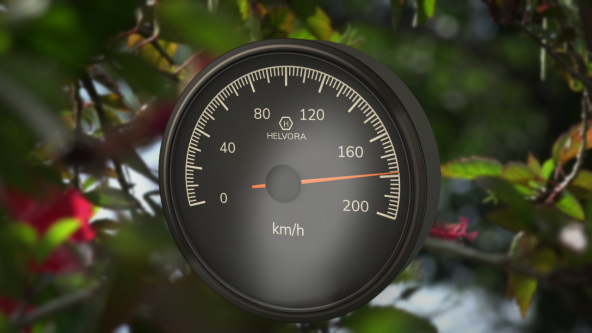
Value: km/h 178
